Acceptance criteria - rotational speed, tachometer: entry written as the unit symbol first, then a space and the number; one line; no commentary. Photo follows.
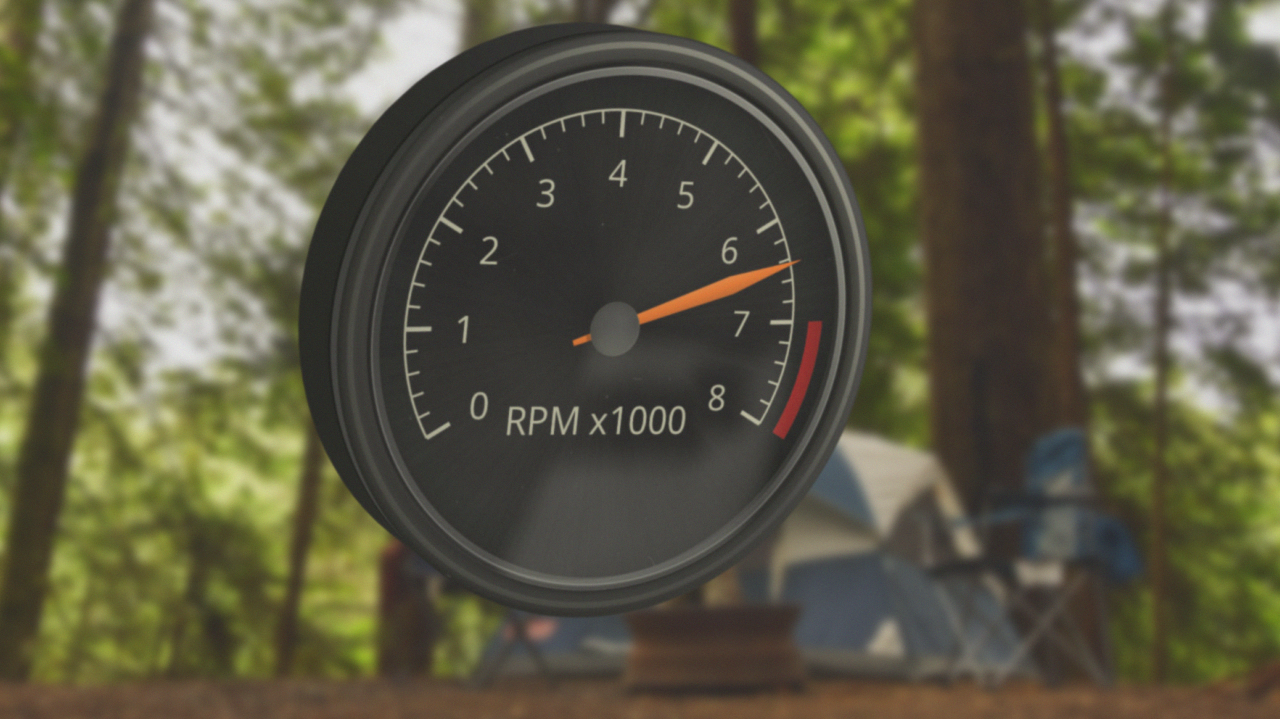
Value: rpm 6400
